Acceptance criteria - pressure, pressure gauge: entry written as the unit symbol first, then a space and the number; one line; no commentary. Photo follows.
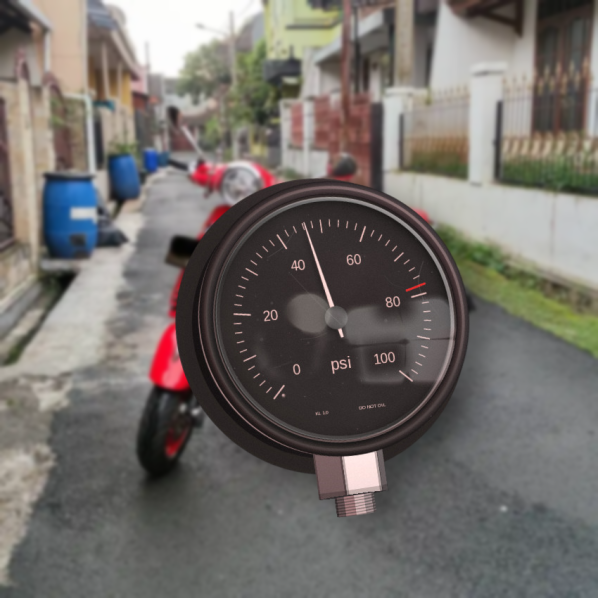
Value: psi 46
